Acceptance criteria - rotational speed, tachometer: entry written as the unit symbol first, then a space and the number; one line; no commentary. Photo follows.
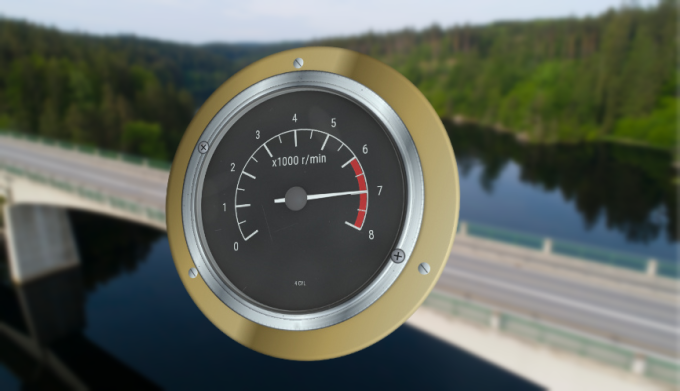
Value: rpm 7000
